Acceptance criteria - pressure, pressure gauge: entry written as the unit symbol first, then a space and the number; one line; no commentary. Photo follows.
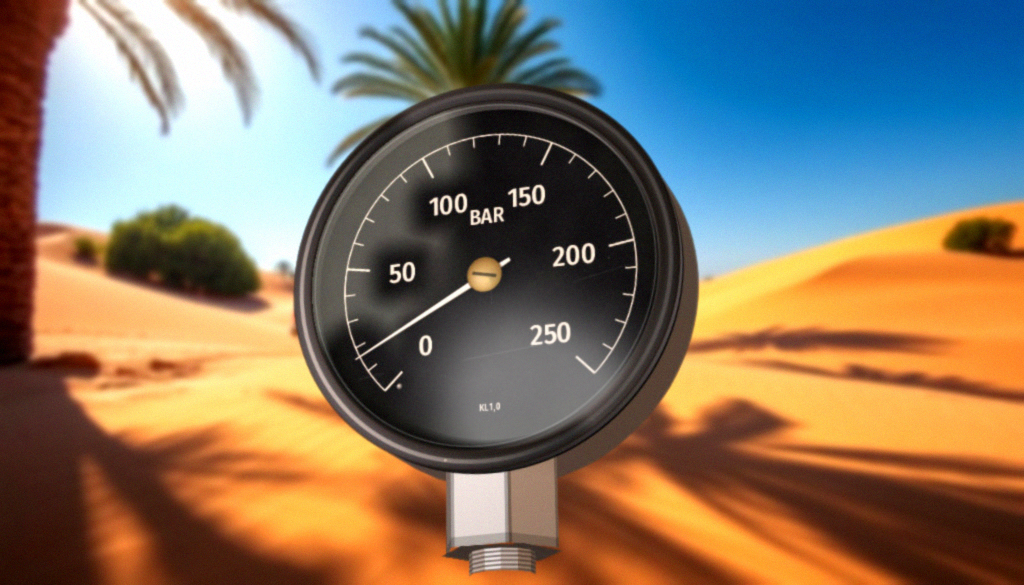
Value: bar 15
